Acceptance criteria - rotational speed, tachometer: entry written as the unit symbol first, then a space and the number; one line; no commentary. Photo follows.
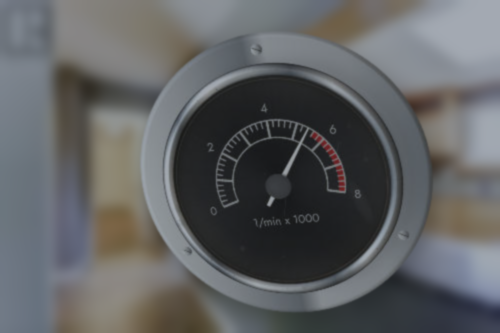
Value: rpm 5400
